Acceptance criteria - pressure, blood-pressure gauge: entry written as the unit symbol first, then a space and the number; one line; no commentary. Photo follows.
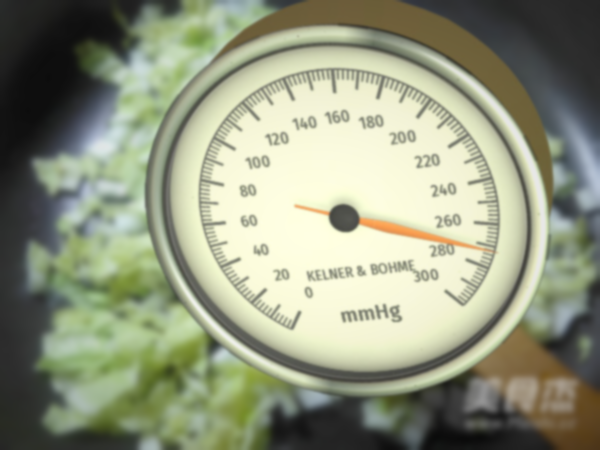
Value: mmHg 270
